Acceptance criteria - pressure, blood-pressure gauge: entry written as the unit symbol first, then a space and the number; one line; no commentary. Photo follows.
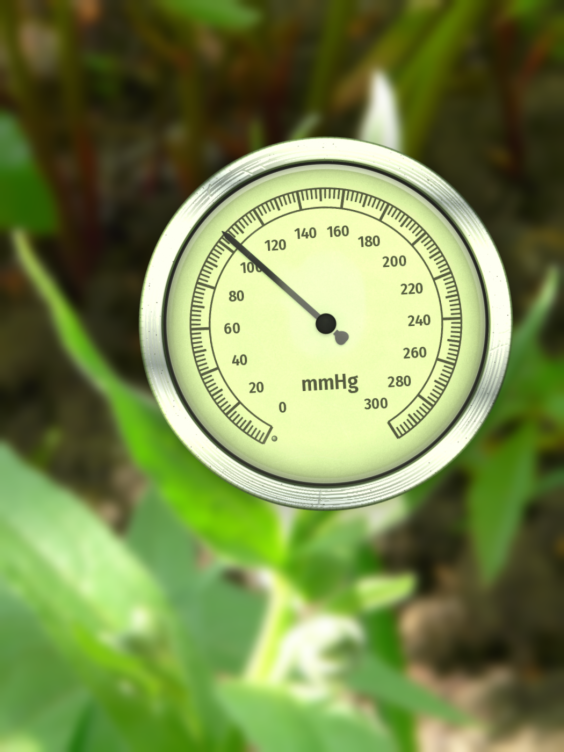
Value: mmHg 104
